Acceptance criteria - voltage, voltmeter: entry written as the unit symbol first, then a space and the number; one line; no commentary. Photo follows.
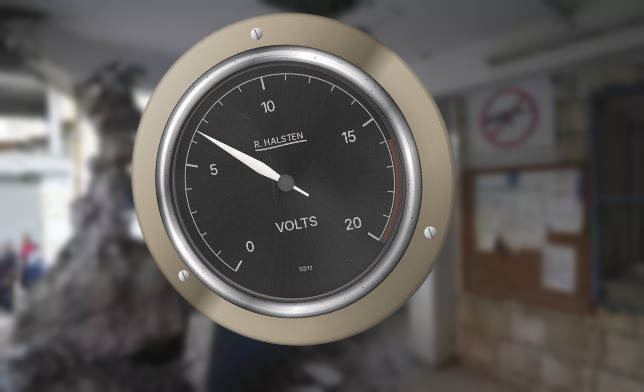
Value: V 6.5
